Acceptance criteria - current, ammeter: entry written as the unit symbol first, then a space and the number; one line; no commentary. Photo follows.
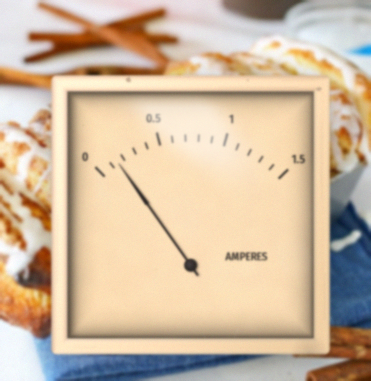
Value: A 0.15
